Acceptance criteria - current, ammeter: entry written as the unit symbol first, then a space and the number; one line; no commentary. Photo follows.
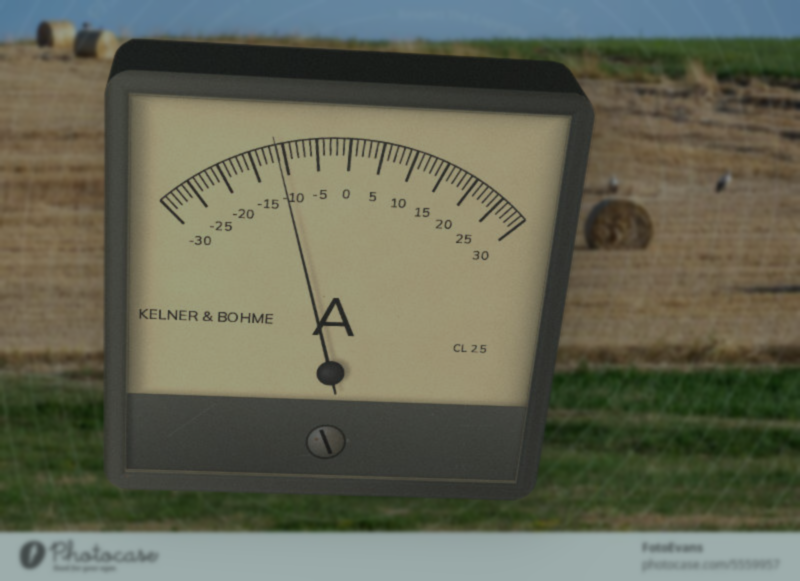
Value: A -11
